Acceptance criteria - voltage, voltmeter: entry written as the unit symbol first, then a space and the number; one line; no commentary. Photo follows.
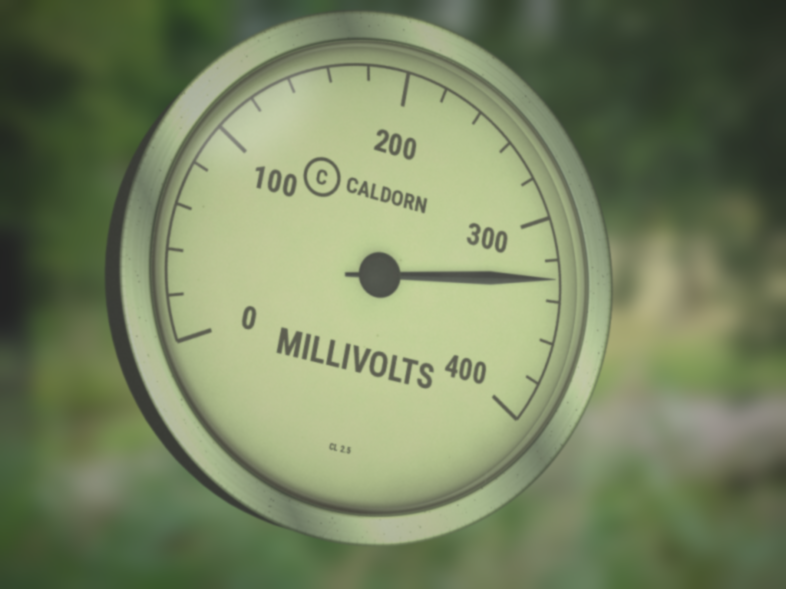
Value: mV 330
